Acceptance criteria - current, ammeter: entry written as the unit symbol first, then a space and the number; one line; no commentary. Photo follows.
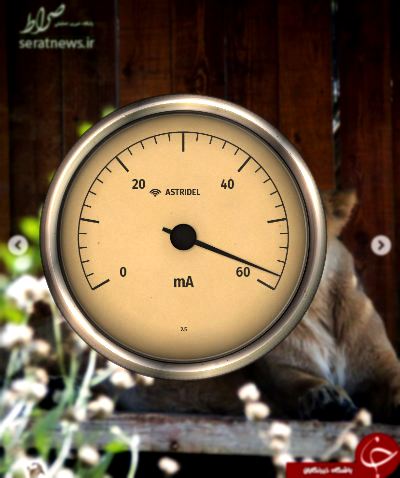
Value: mA 58
